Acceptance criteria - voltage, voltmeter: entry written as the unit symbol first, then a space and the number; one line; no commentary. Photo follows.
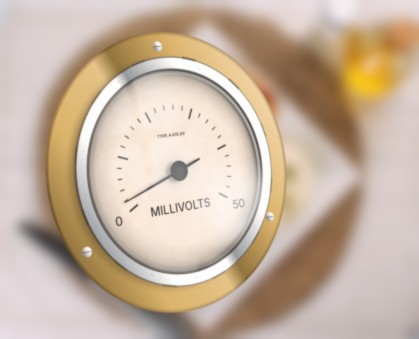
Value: mV 2
